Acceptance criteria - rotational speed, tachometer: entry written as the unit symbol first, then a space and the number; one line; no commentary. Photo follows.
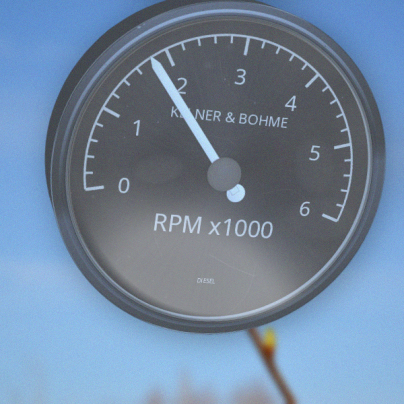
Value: rpm 1800
